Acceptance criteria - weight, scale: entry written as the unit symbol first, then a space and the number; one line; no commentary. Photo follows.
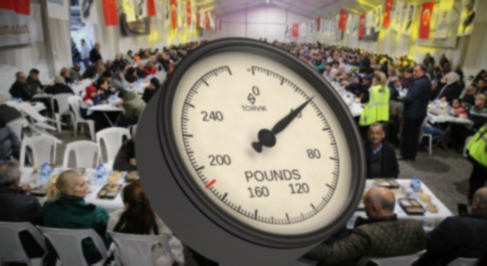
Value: lb 40
